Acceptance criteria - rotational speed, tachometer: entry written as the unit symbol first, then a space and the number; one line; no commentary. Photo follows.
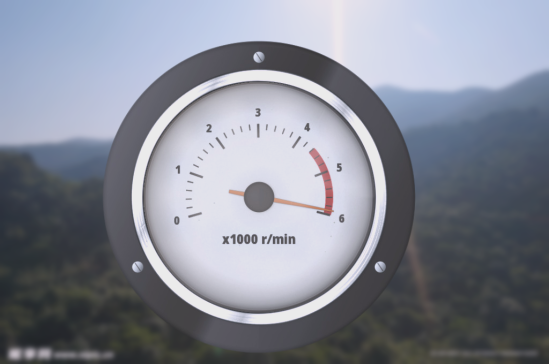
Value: rpm 5900
